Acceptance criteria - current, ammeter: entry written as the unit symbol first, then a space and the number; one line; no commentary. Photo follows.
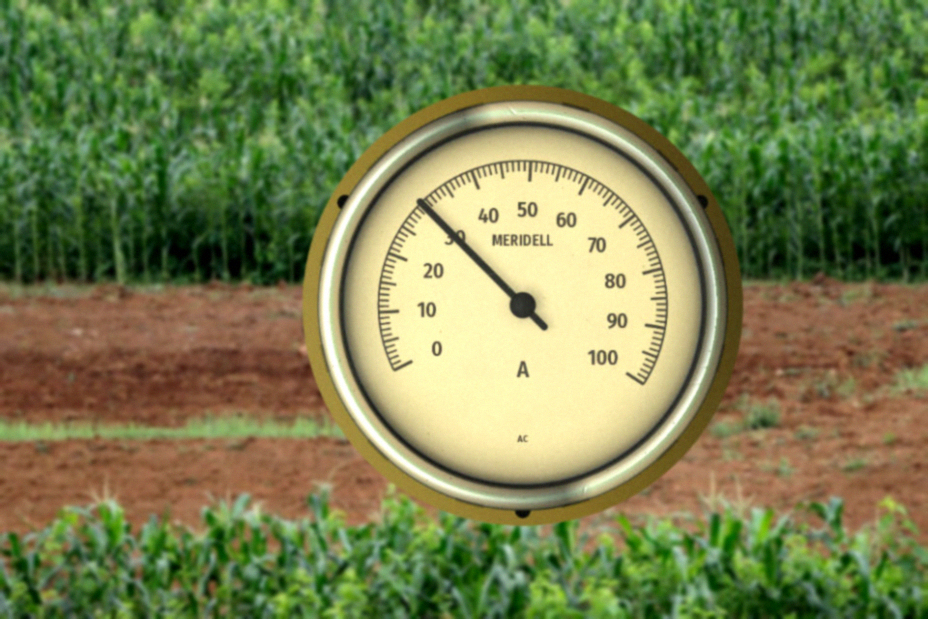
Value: A 30
